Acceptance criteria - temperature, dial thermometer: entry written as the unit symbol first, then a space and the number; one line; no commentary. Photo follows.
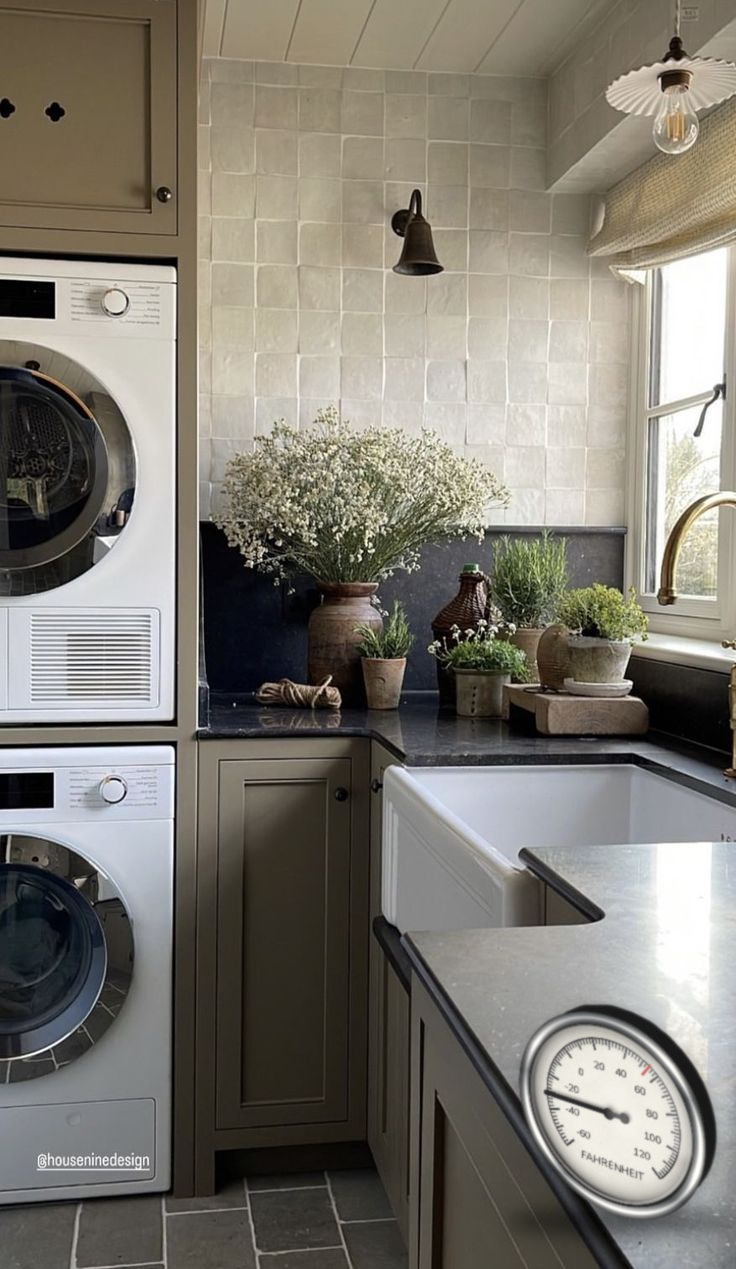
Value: °F -30
